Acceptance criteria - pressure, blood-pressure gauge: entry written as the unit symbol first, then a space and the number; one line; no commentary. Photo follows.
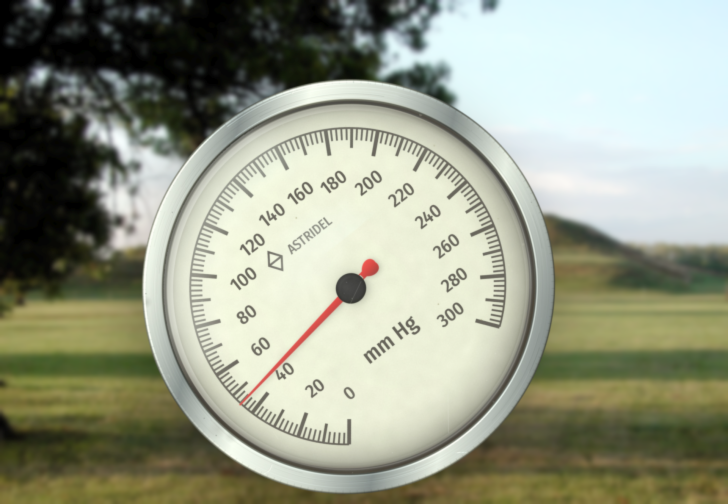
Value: mmHg 46
